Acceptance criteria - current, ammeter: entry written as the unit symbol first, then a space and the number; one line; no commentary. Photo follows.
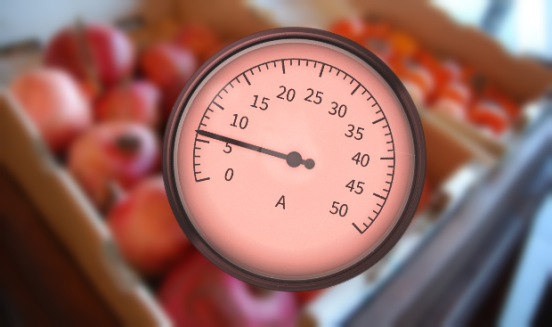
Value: A 6
